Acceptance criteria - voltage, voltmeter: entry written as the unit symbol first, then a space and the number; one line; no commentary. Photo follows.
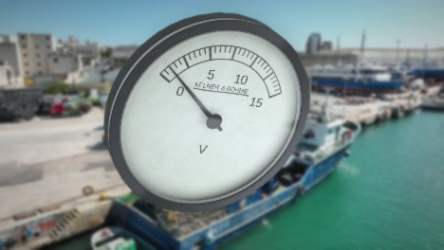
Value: V 1
